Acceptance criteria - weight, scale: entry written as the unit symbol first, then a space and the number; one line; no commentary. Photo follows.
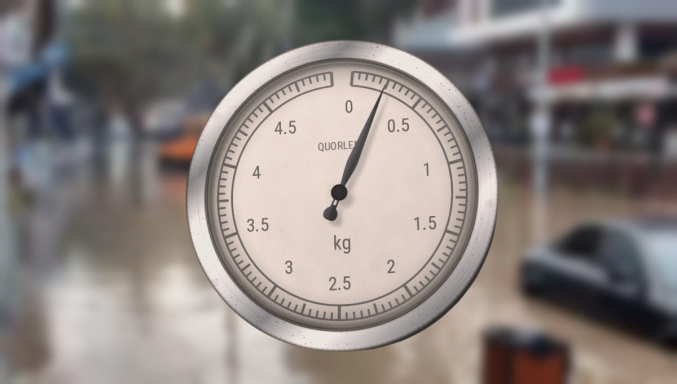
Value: kg 0.25
